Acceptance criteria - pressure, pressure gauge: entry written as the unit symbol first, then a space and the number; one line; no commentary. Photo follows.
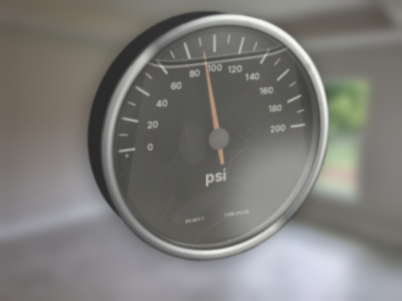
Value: psi 90
